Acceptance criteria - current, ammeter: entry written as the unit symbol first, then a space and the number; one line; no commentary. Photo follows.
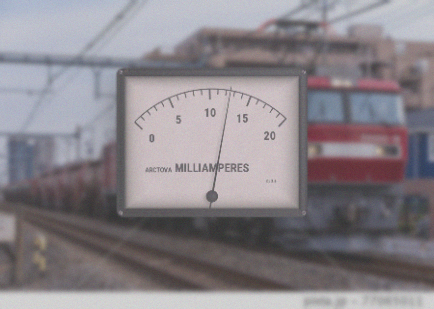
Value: mA 12.5
